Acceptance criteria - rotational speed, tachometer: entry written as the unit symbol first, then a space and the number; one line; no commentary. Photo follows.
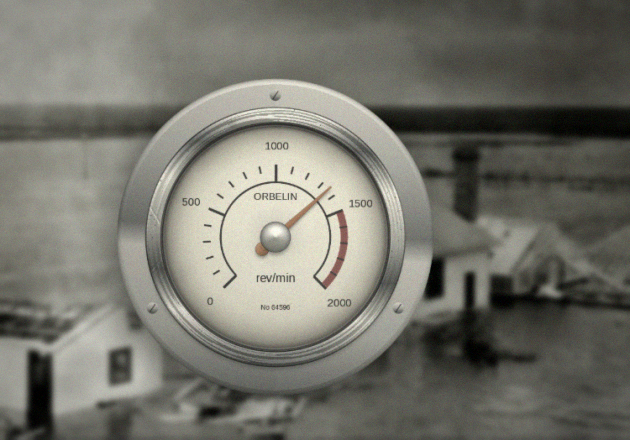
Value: rpm 1350
